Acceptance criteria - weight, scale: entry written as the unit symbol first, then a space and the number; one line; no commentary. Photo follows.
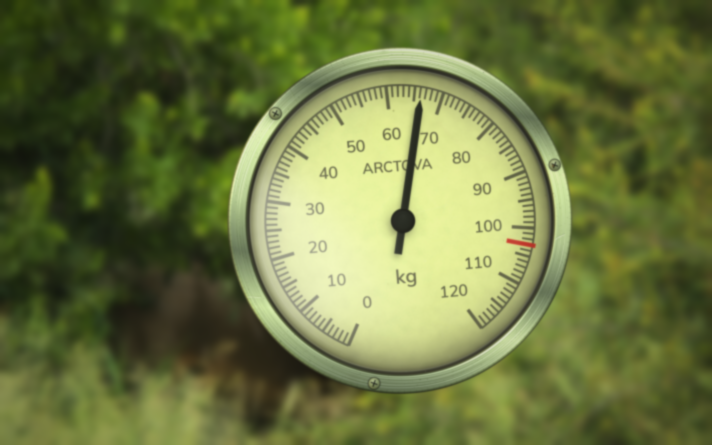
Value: kg 66
